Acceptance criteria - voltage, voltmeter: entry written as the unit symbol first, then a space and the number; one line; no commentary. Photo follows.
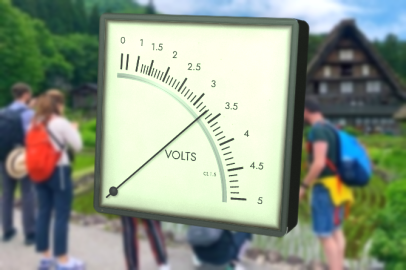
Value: V 3.3
